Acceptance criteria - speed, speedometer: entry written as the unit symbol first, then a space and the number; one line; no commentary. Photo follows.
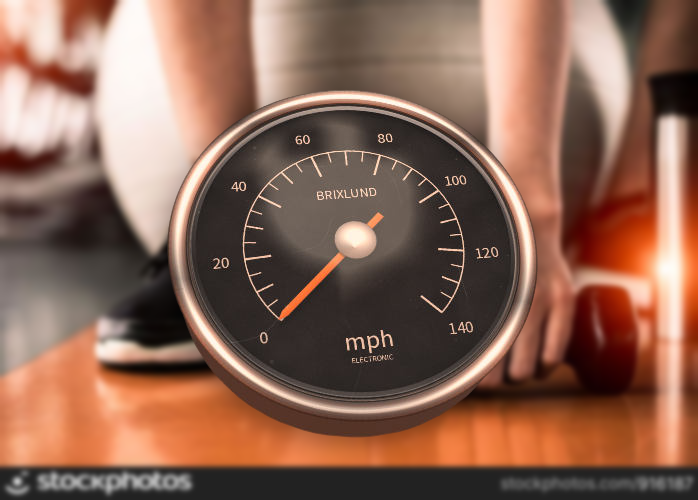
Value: mph 0
